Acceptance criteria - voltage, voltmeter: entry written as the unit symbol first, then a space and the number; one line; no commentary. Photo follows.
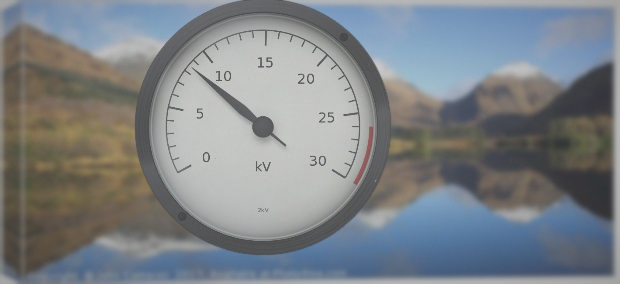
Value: kV 8.5
